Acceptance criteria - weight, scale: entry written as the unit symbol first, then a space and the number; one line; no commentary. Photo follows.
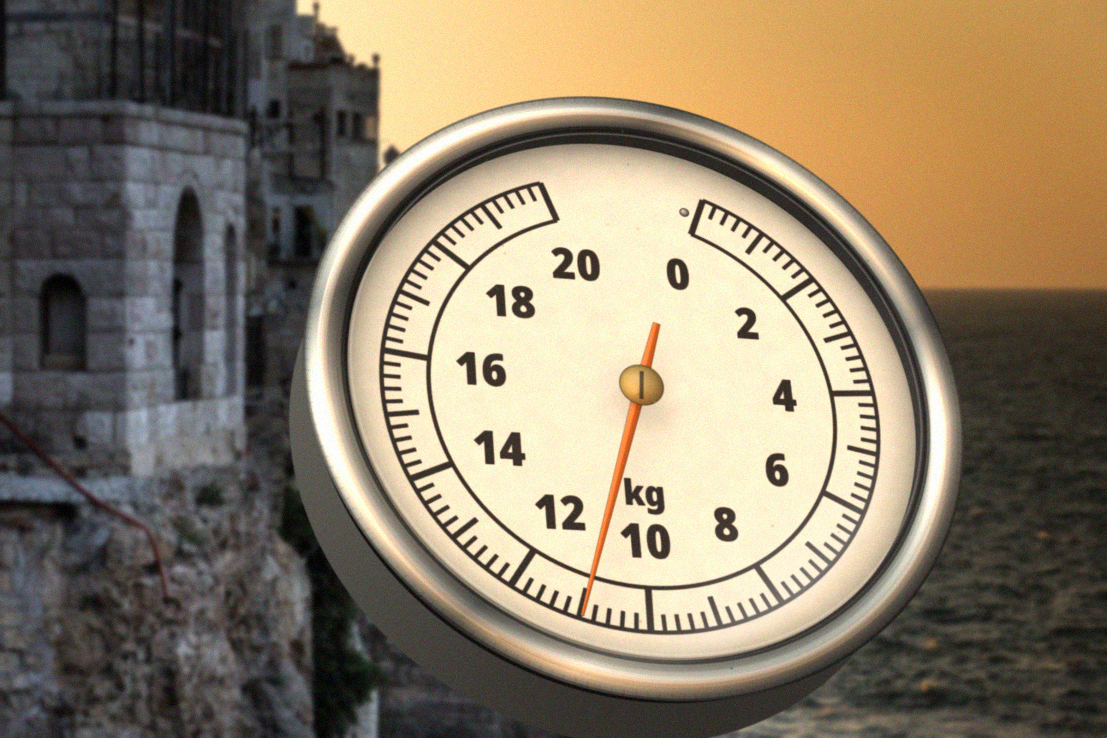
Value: kg 11
